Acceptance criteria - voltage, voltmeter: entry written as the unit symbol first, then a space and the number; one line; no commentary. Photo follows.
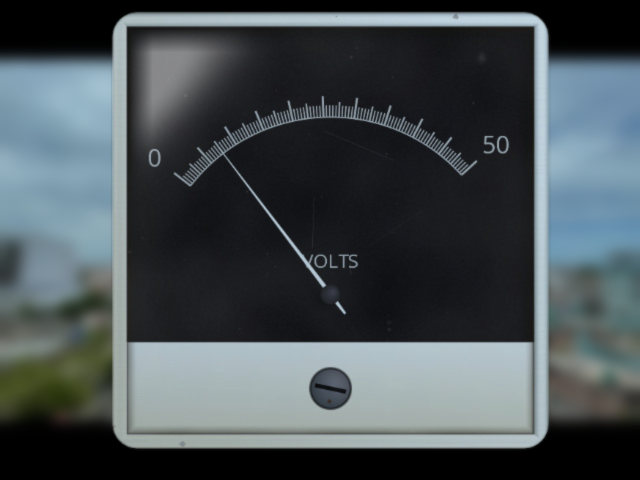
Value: V 7.5
